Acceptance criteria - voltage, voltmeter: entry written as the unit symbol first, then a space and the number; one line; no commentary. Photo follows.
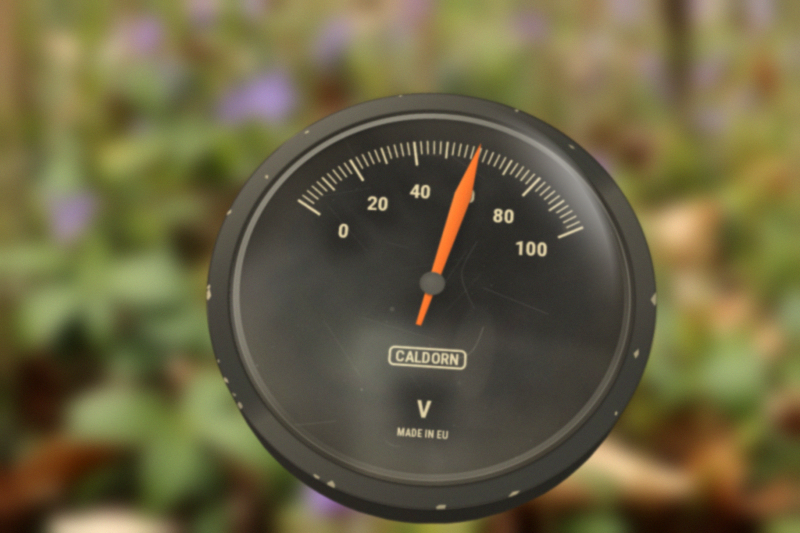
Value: V 60
